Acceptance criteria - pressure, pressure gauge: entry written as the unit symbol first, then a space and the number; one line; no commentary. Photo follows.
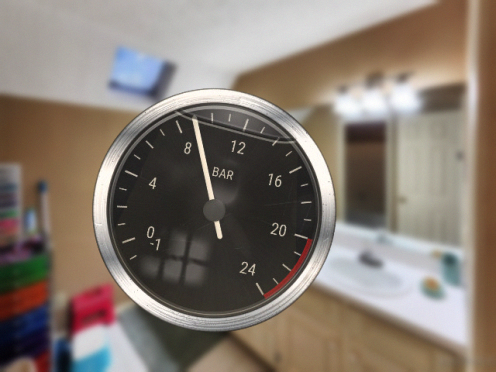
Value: bar 9
